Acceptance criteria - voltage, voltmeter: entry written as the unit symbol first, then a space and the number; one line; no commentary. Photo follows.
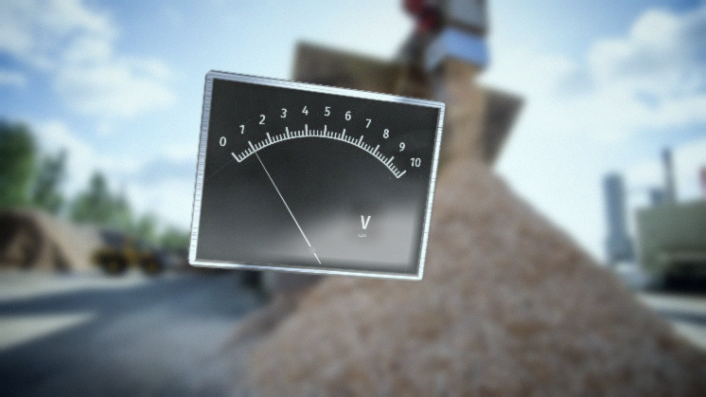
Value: V 1
